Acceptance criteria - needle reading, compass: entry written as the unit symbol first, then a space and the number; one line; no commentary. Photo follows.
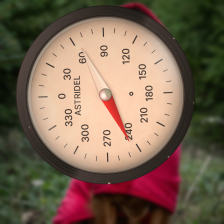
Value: ° 245
